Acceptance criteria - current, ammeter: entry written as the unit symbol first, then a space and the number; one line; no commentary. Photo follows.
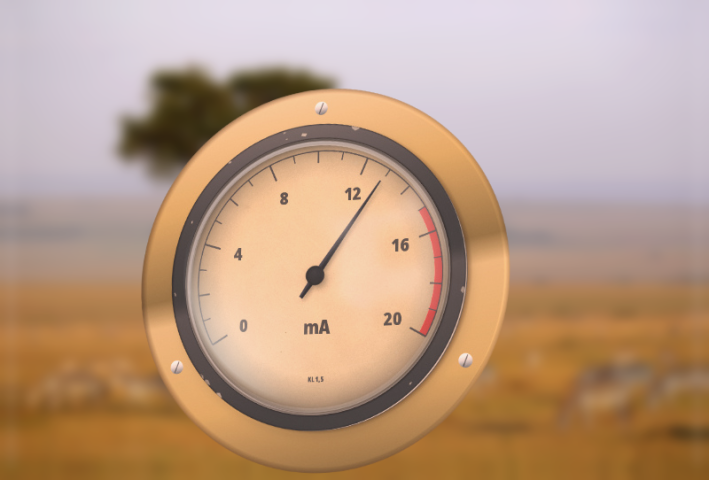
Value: mA 13
